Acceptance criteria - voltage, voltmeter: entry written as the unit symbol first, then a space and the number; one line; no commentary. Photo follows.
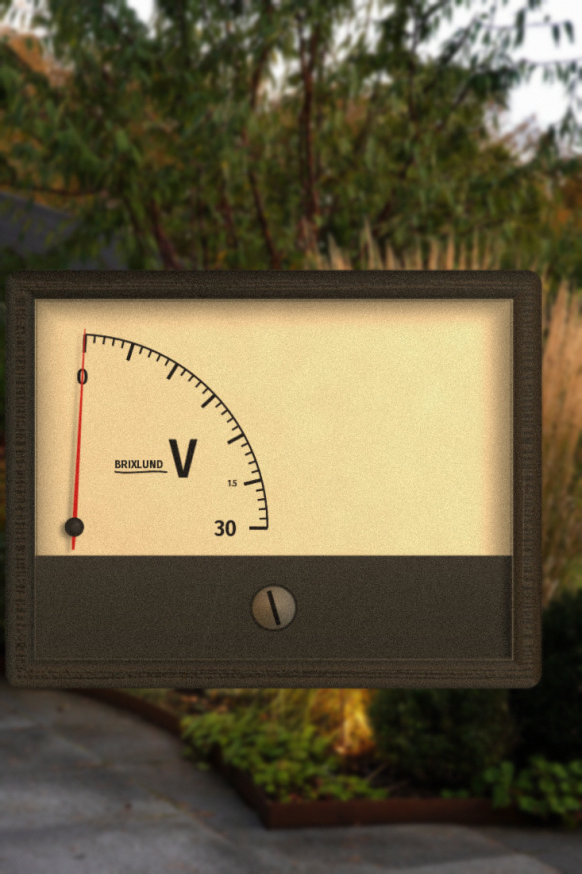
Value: V 0
